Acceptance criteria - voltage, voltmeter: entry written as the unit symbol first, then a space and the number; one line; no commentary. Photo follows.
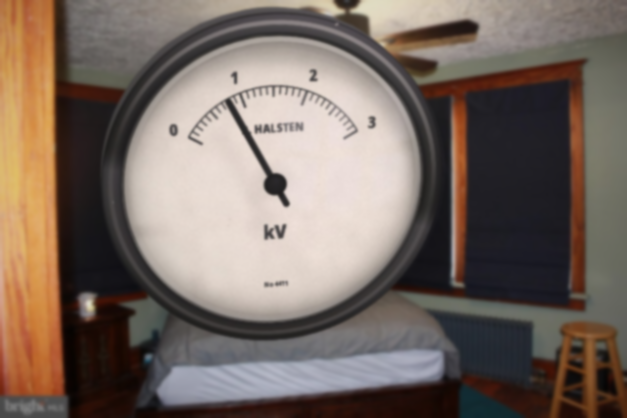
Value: kV 0.8
